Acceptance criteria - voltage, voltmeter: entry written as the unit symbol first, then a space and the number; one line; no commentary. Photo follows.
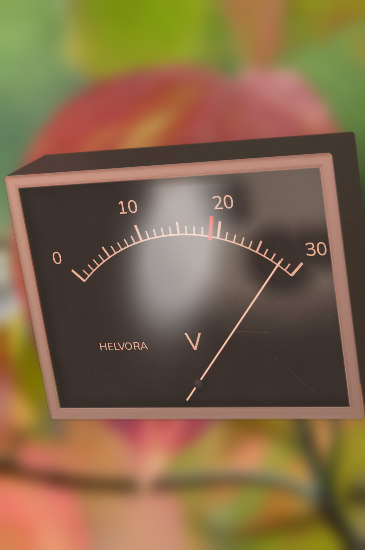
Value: V 28
